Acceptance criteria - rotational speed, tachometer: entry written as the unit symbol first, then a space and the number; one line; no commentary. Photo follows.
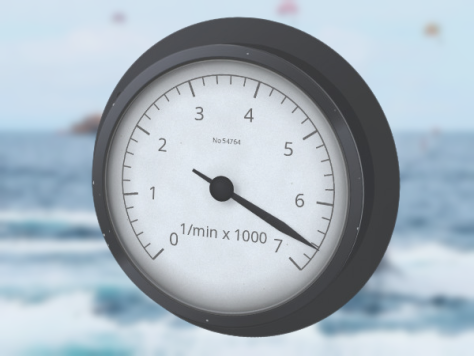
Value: rpm 6600
